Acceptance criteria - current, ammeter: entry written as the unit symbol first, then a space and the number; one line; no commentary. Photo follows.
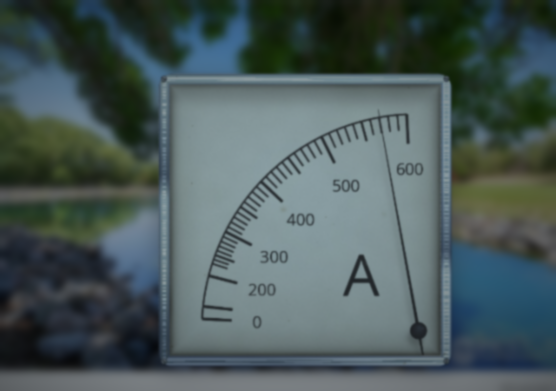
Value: A 570
